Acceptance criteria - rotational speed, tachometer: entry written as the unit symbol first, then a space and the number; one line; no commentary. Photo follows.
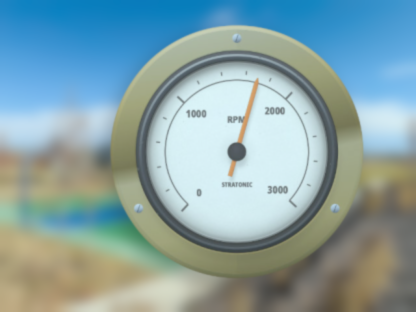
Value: rpm 1700
